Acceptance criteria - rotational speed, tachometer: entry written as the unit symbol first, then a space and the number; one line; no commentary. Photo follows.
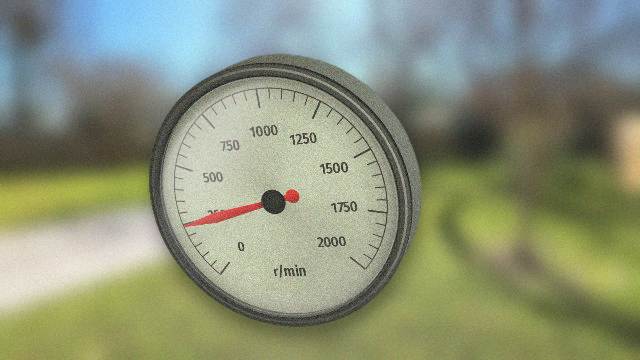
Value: rpm 250
